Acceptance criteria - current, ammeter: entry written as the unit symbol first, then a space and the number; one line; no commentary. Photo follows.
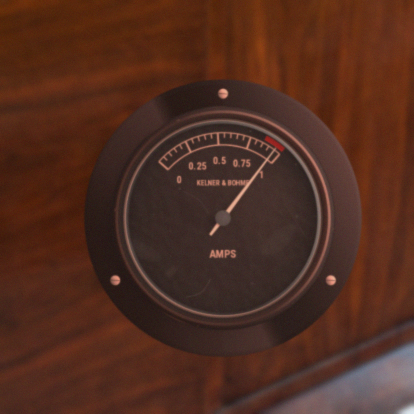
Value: A 0.95
